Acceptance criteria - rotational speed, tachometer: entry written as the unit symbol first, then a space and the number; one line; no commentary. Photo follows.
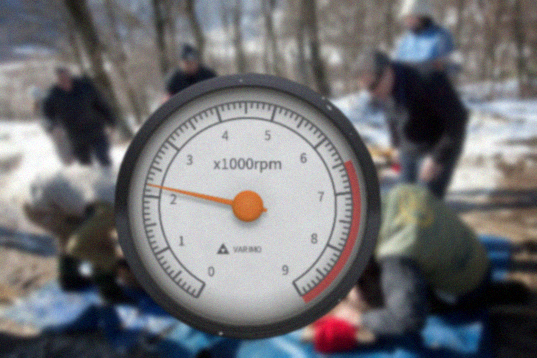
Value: rpm 2200
